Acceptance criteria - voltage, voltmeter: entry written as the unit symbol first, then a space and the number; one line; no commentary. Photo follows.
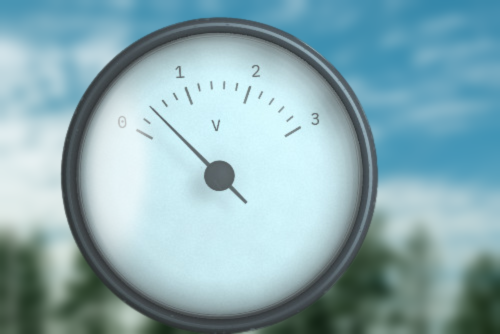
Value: V 0.4
